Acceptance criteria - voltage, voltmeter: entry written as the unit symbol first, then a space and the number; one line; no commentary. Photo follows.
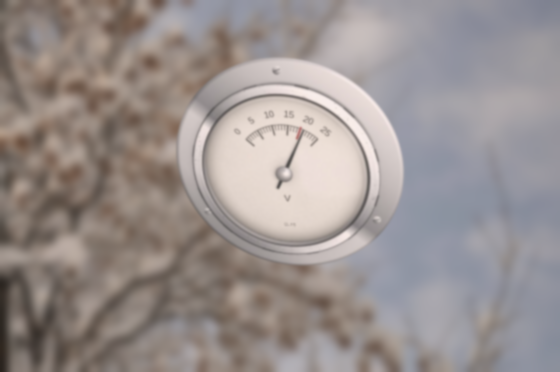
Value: V 20
